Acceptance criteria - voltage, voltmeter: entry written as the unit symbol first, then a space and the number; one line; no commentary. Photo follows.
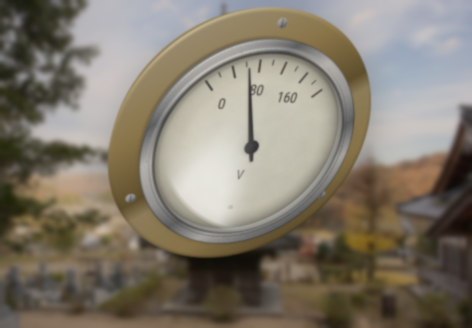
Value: V 60
